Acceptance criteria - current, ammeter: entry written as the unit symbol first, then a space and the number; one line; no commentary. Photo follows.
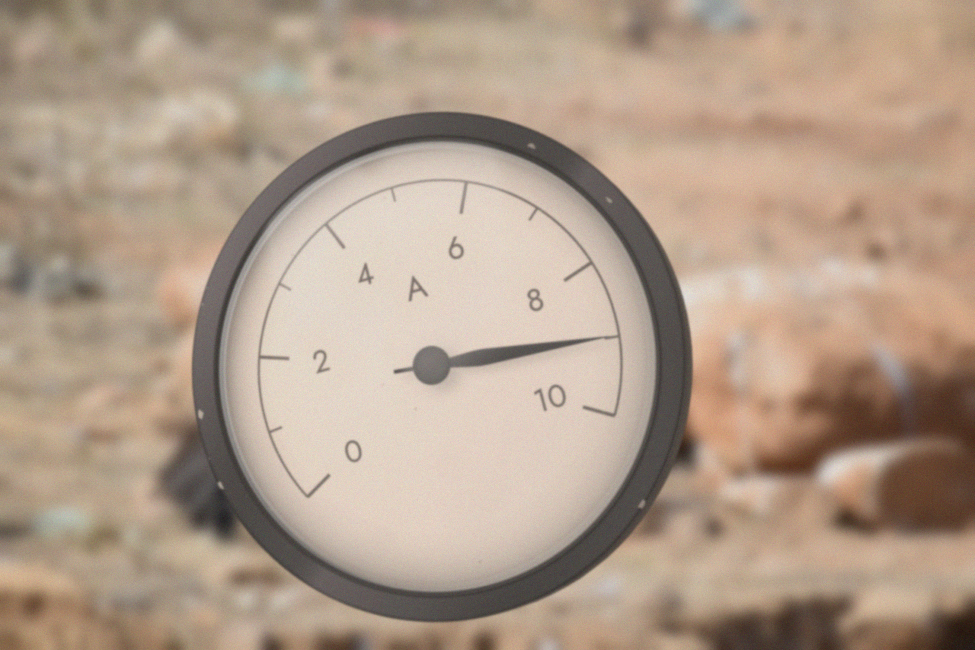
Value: A 9
